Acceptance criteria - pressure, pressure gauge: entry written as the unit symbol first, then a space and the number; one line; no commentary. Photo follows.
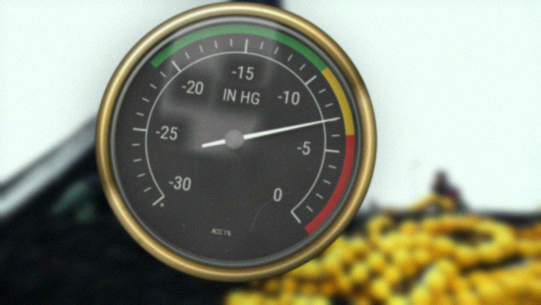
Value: inHg -7
